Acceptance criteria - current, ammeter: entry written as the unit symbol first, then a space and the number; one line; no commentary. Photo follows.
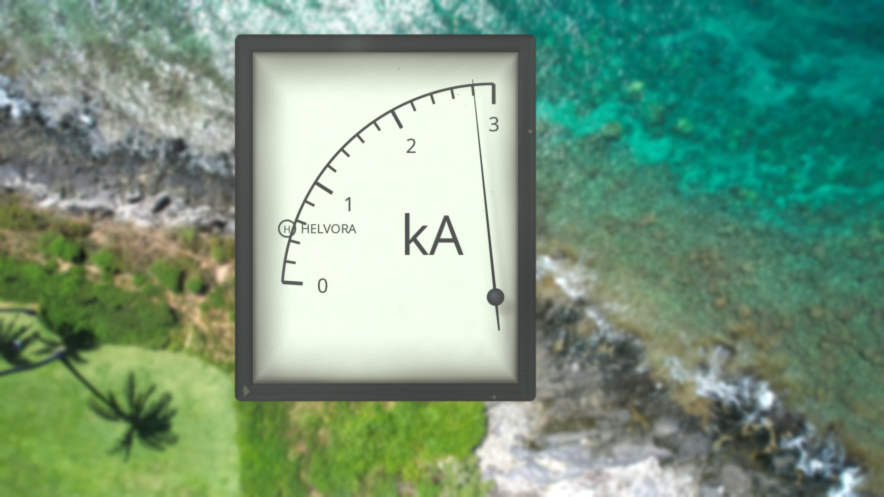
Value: kA 2.8
